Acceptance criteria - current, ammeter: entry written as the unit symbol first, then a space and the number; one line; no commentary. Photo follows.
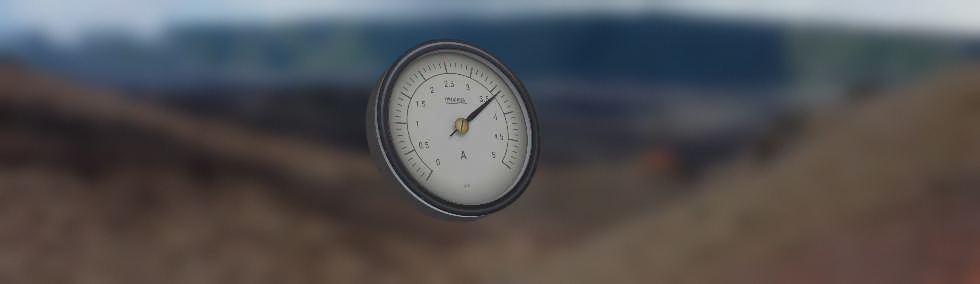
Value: A 3.6
